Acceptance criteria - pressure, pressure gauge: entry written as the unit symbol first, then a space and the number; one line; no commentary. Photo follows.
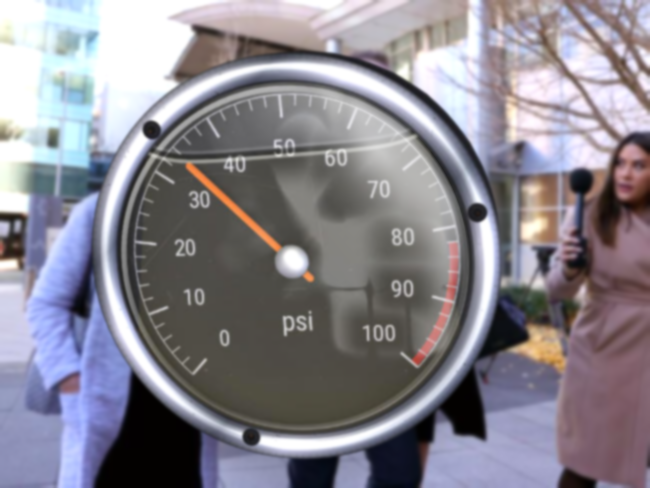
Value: psi 34
